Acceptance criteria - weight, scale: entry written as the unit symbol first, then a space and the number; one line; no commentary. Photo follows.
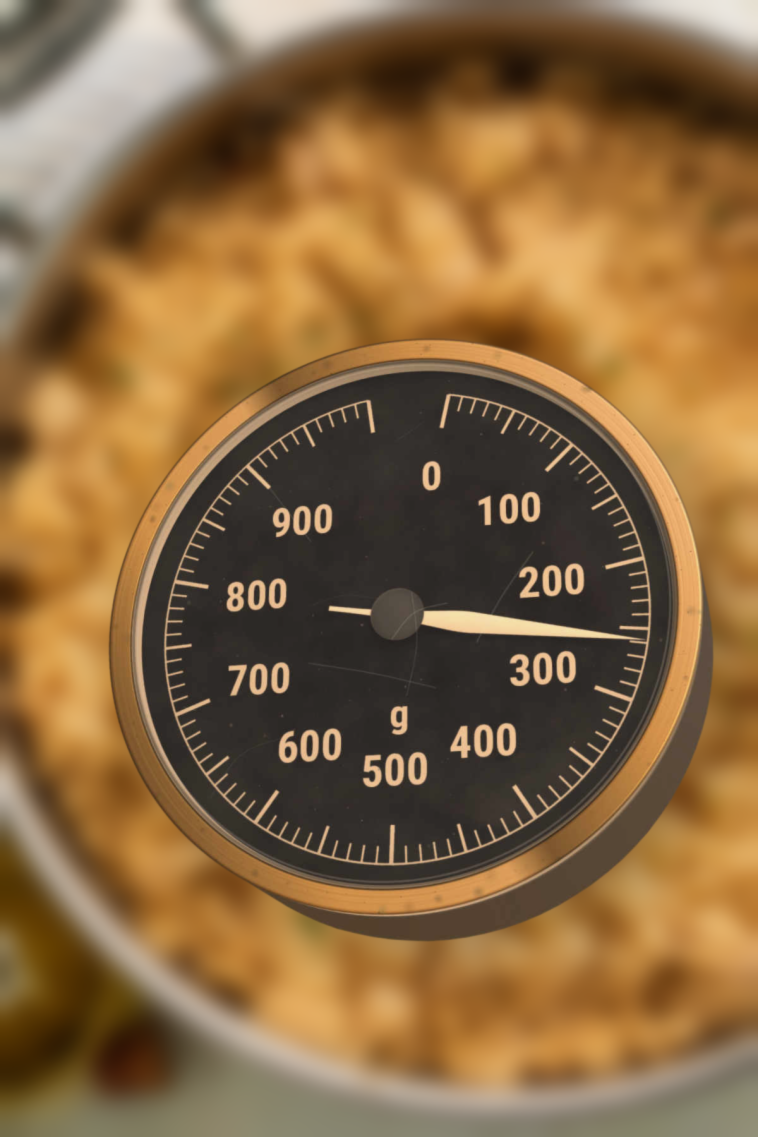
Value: g 260
